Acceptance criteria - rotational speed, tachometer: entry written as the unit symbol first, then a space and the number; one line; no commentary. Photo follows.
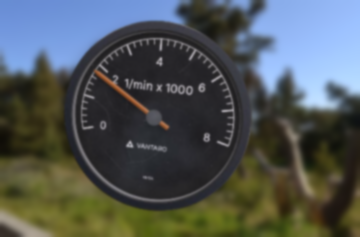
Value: rpm 1800
